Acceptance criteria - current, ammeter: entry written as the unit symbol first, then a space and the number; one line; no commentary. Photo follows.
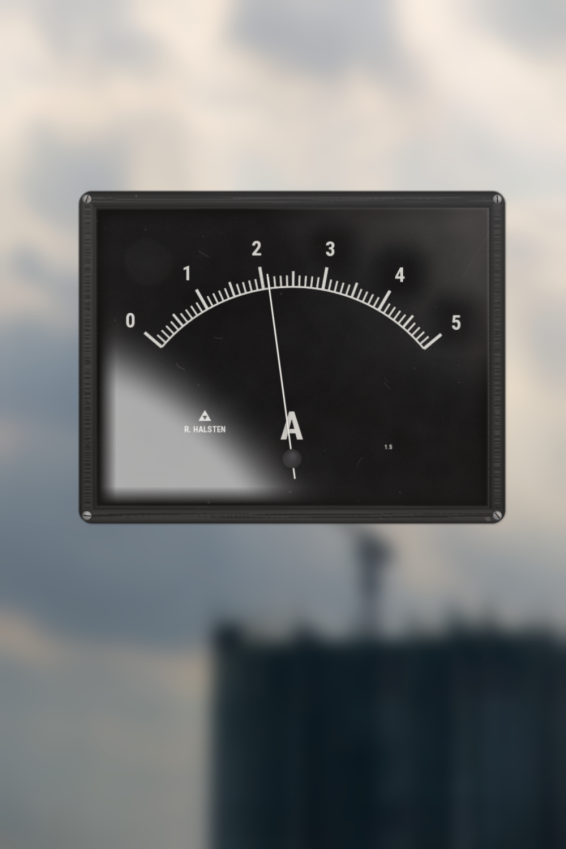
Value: A 2.1
